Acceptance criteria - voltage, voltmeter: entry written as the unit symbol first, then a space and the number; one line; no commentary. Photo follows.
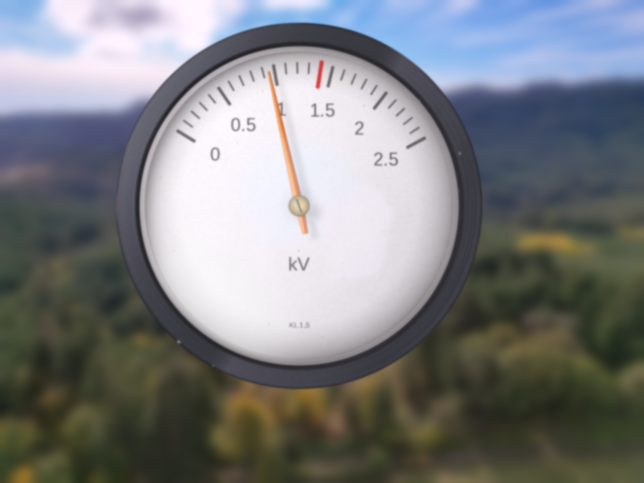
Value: kV 0.95
